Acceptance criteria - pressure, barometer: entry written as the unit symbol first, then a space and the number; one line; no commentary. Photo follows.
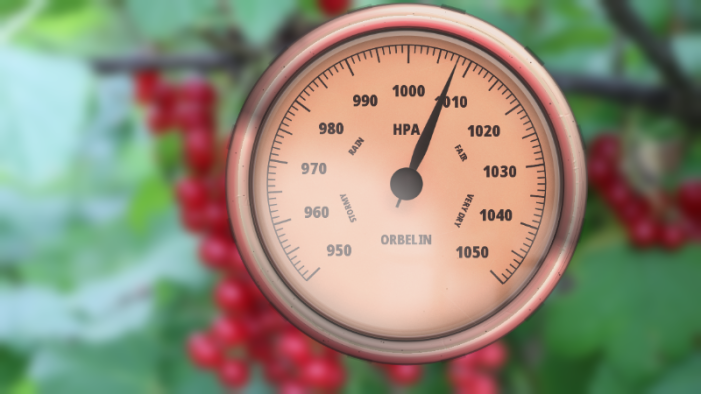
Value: hPa 1008
